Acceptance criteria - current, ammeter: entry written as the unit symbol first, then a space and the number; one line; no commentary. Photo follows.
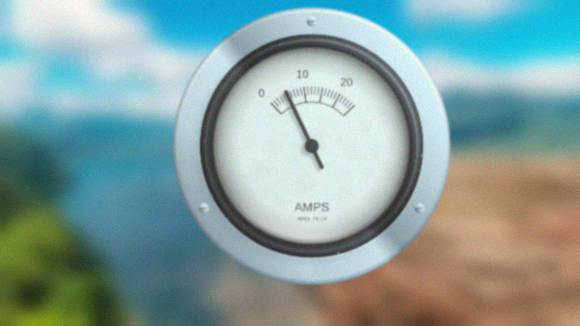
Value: A 5
